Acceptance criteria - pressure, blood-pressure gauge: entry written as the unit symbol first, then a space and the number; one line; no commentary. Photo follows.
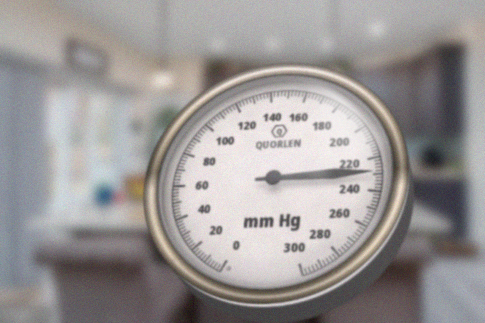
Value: mmHg 230
